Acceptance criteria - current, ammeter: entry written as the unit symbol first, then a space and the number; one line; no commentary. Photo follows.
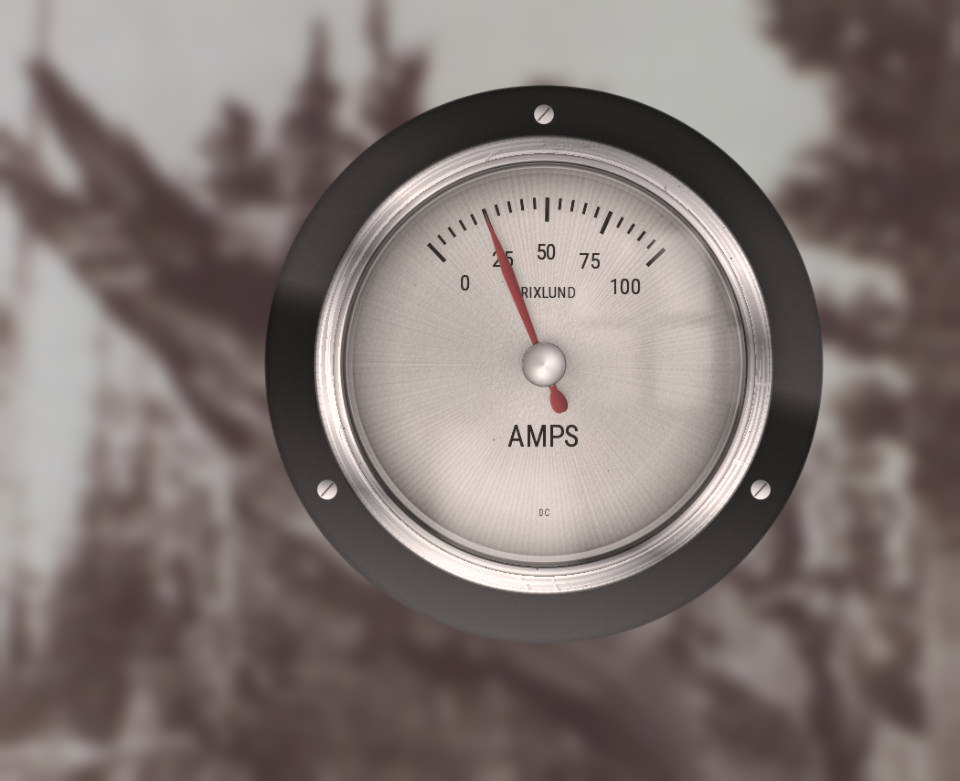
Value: A 25
